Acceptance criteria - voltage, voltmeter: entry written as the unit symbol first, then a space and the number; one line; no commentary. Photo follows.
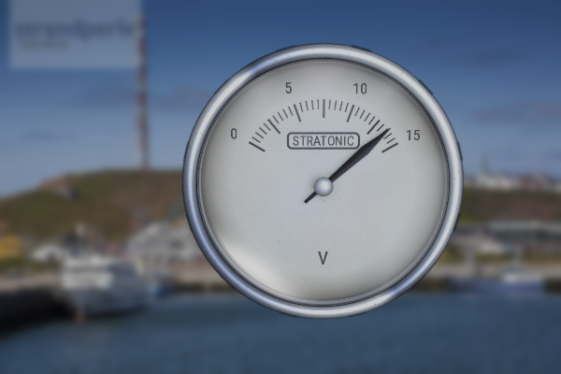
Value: V 13.5
